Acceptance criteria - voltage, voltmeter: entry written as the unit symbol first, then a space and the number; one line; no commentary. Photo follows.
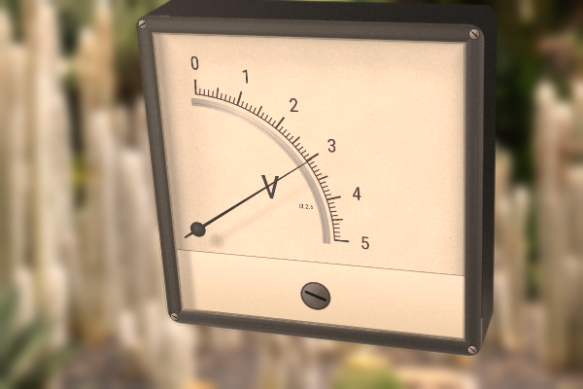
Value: V 3
